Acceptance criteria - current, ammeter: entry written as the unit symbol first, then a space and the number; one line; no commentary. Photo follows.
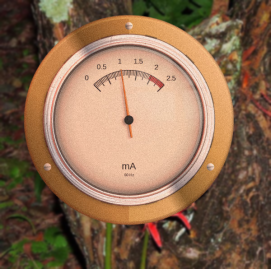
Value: mA 1
